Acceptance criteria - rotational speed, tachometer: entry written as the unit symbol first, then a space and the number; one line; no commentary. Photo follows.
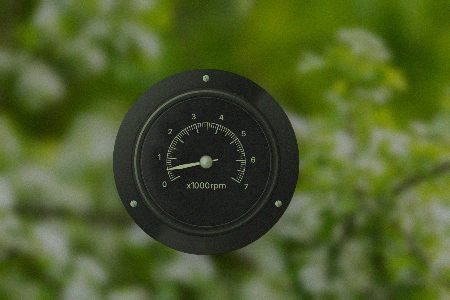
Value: rpm 500
